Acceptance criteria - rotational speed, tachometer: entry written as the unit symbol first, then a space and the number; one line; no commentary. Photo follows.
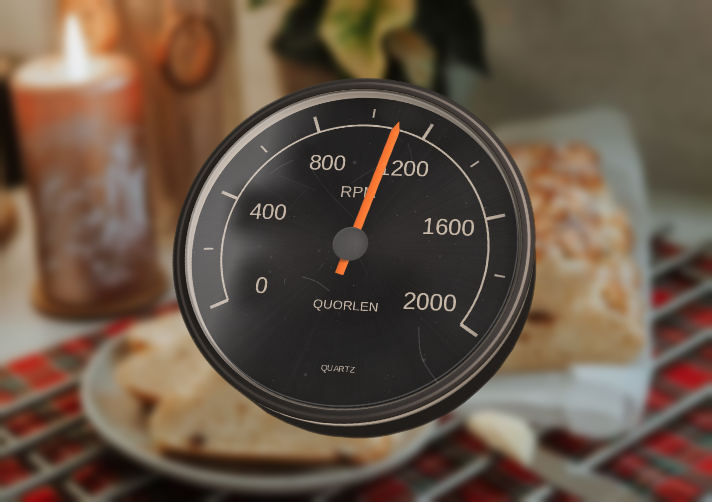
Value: rpm 1100
